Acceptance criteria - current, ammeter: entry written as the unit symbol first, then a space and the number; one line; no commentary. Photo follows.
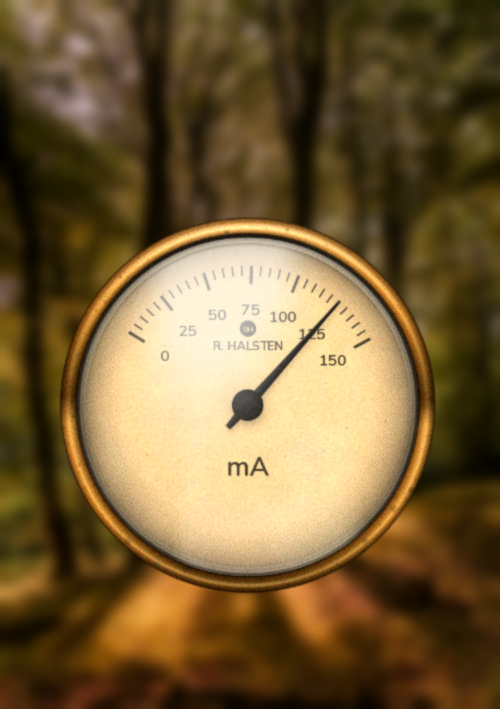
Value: mA 125
